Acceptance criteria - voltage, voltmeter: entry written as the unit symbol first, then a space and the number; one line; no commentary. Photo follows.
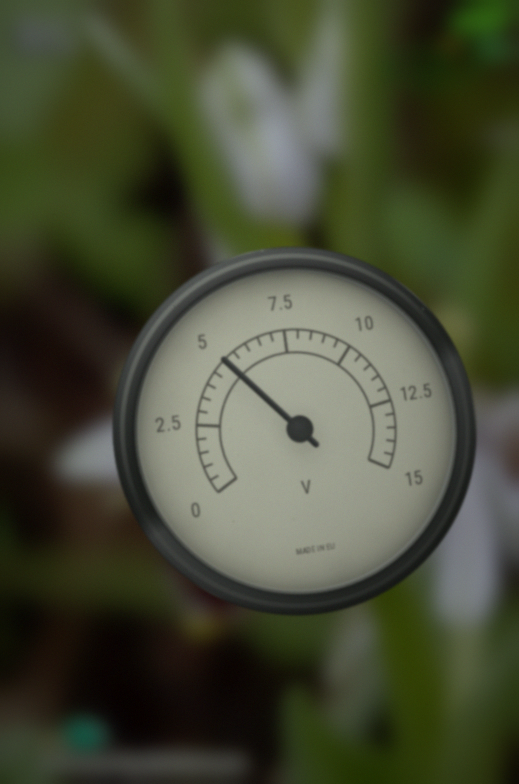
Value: V 5
